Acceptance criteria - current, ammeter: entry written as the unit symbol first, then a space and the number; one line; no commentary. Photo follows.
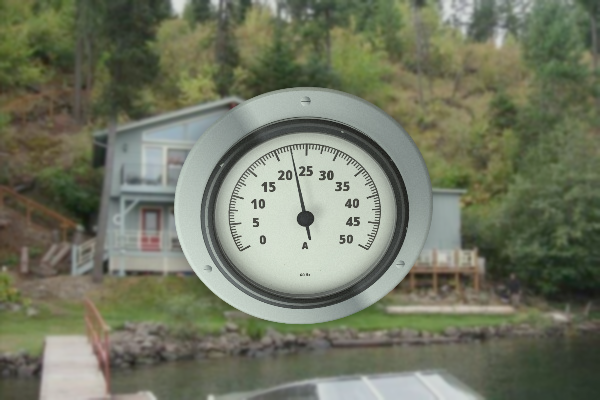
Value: A 22.5
